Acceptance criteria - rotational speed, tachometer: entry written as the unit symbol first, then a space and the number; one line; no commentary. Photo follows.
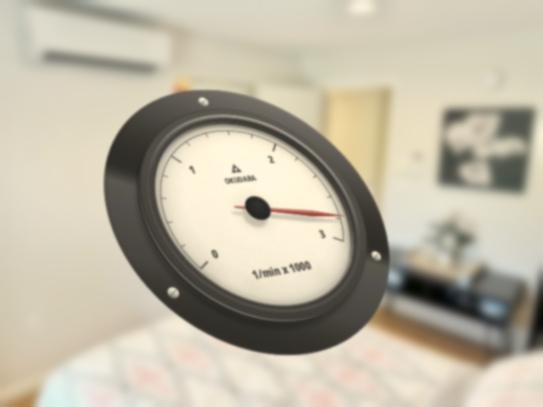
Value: rpm 2800
